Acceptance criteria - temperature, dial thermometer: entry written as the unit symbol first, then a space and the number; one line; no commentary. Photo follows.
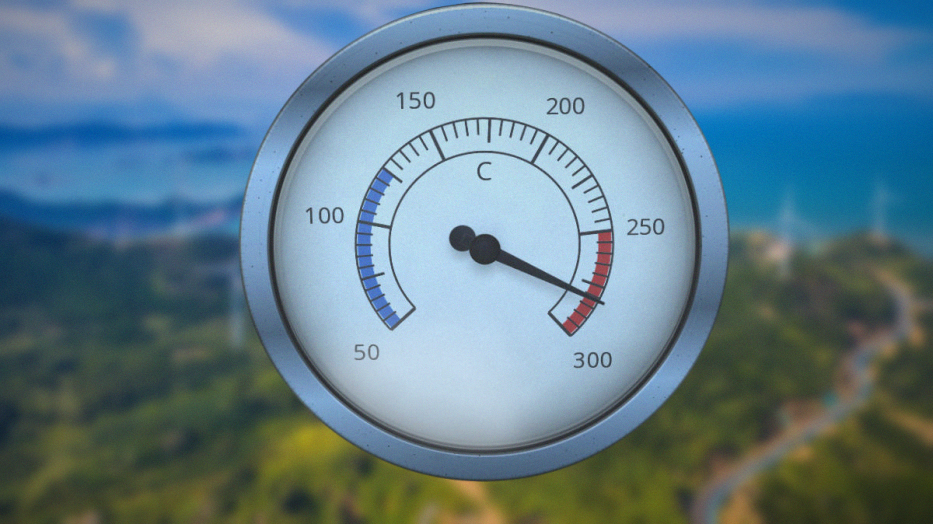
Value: °C 280
